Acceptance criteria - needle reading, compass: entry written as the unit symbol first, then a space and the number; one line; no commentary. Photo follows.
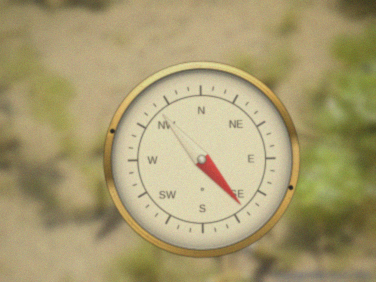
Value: ° 140
